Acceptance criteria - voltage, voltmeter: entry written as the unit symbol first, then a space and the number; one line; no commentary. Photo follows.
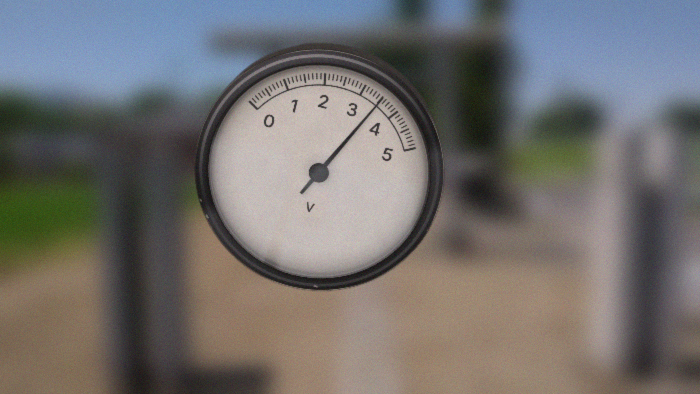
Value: V 3.5
